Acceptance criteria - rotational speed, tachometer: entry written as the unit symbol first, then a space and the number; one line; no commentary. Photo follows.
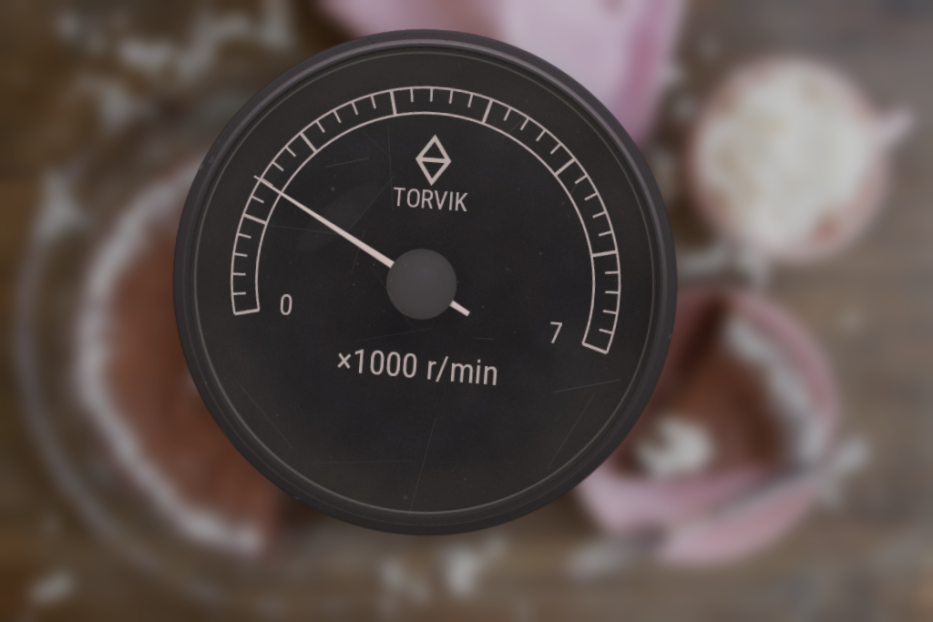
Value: rpm 1400
